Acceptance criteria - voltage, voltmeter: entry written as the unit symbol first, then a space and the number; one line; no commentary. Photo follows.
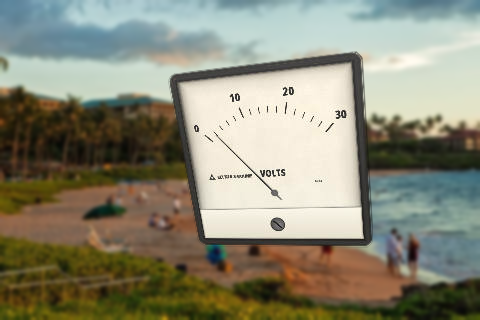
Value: V 2
